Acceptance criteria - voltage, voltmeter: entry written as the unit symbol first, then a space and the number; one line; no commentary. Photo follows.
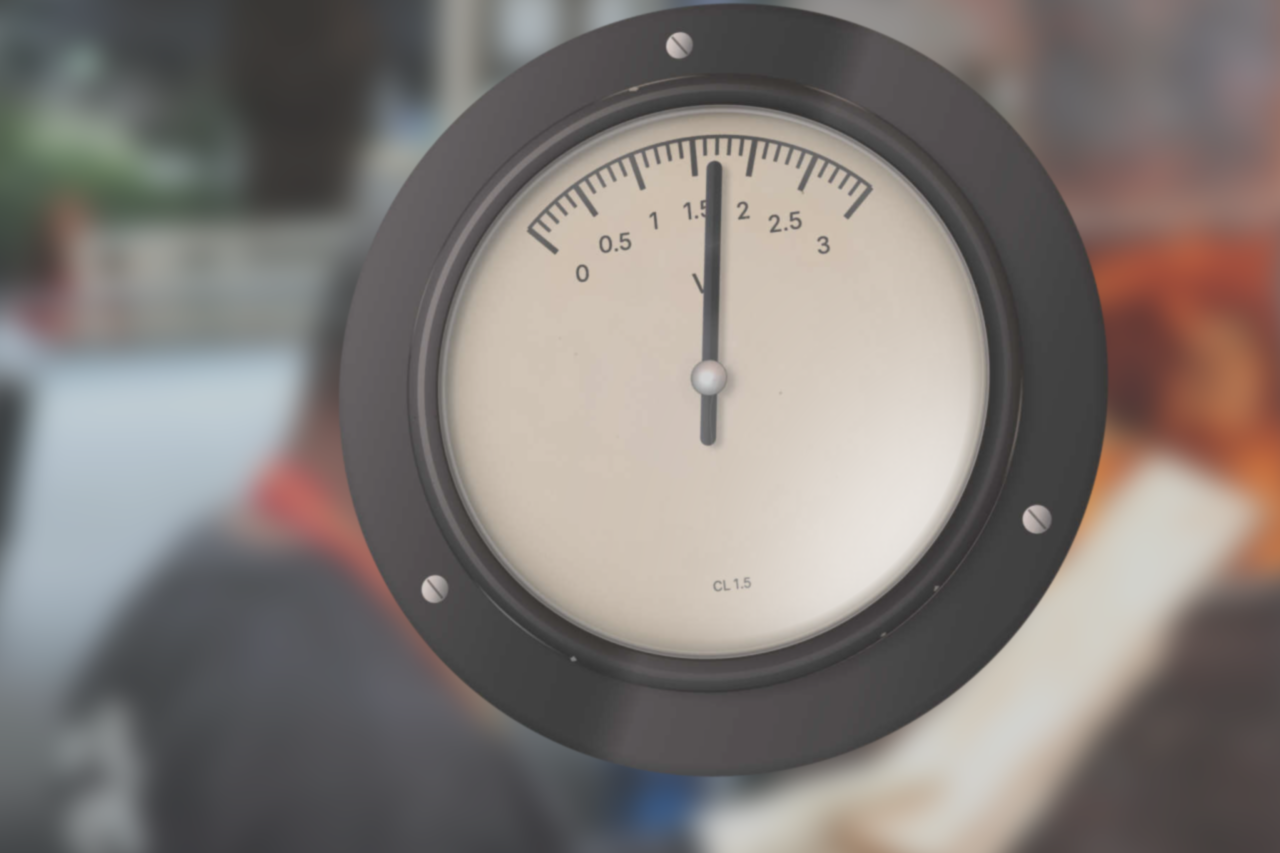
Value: V 1.7
